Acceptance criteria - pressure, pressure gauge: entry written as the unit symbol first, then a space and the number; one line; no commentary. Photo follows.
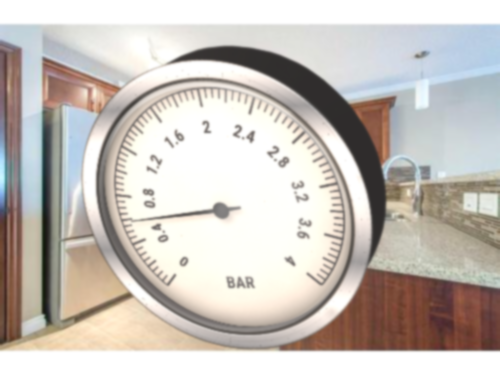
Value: bar 0.6
